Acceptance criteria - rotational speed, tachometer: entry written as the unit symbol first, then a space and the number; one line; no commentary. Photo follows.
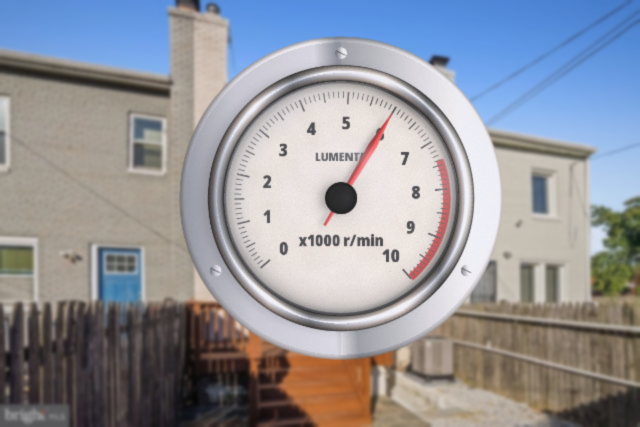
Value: rpm 6000
